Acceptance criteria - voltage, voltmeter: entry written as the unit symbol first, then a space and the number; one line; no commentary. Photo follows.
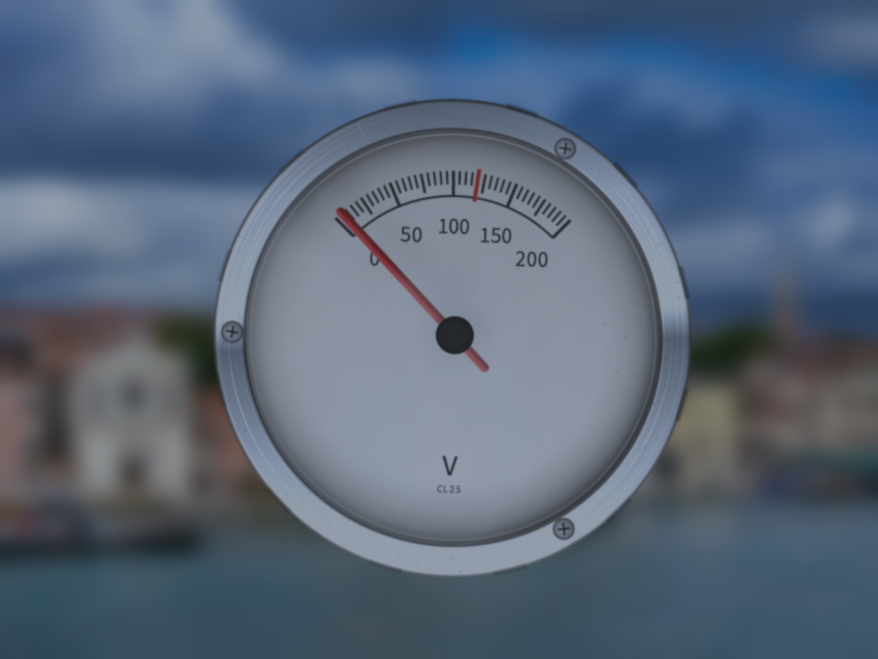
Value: V 5
